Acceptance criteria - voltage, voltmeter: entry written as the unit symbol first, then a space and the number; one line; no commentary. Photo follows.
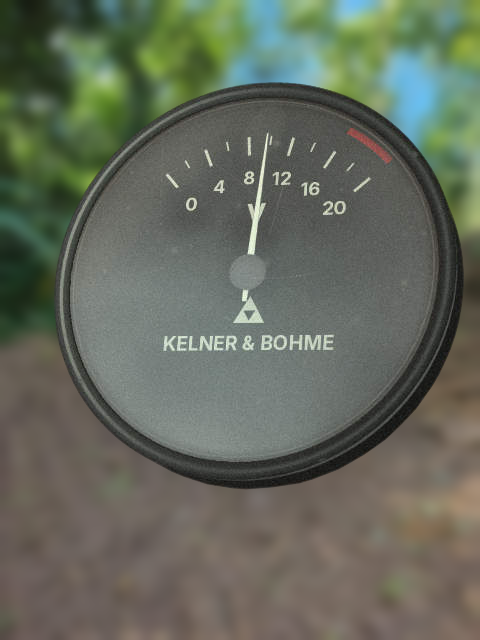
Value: V 10
